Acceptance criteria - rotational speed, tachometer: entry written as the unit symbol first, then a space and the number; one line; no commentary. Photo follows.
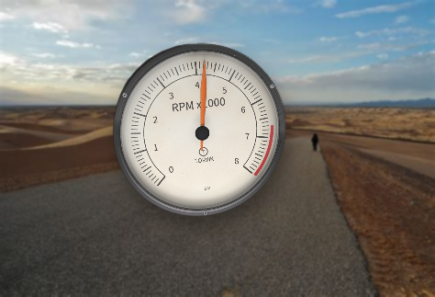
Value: rpm 4200
